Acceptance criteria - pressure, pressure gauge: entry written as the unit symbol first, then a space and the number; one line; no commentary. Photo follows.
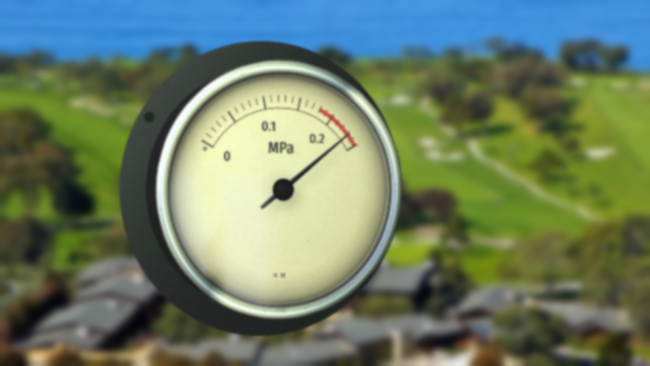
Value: MPa 0.23
